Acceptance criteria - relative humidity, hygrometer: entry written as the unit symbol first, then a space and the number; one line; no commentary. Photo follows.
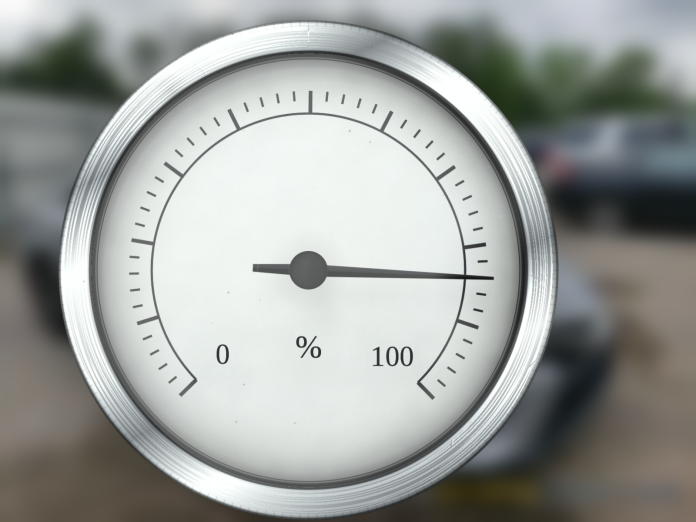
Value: % 84
